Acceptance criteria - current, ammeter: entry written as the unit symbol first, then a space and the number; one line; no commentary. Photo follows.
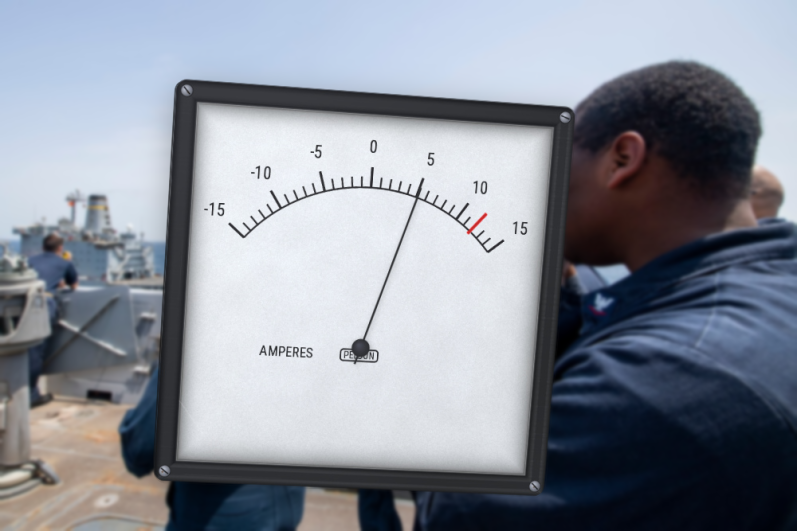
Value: A 5
